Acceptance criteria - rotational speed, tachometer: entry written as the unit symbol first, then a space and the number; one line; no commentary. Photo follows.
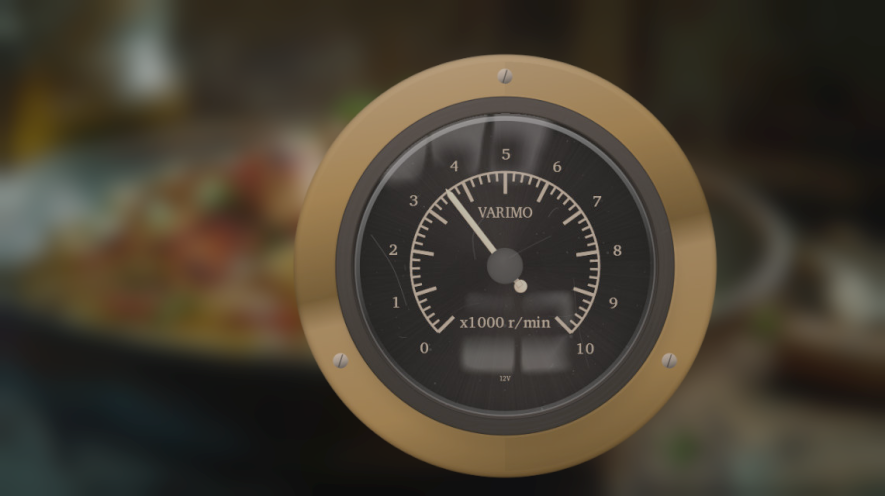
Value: rpm 3600
